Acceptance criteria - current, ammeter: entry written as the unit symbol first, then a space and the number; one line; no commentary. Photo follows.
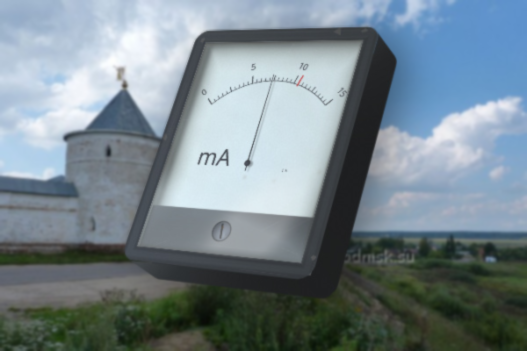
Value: mA 7.5
